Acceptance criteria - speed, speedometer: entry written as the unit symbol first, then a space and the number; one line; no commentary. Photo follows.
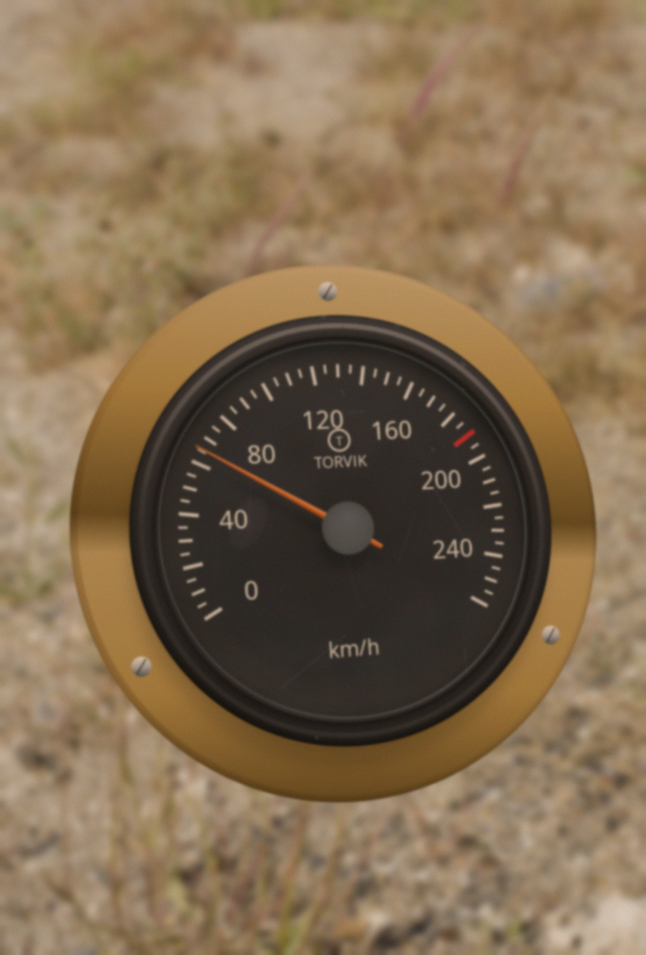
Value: km/h 65
